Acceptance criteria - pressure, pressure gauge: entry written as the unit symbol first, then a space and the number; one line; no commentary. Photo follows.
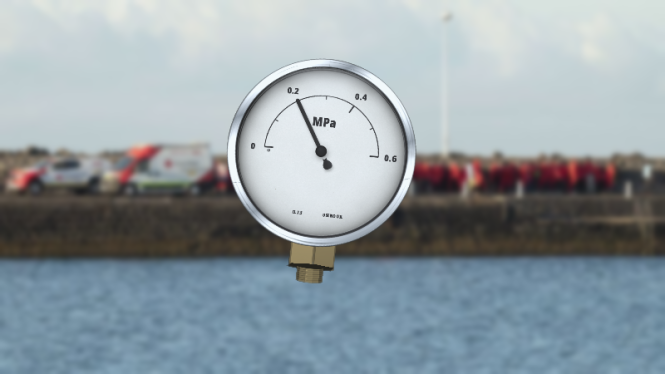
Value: MPa 0.2
